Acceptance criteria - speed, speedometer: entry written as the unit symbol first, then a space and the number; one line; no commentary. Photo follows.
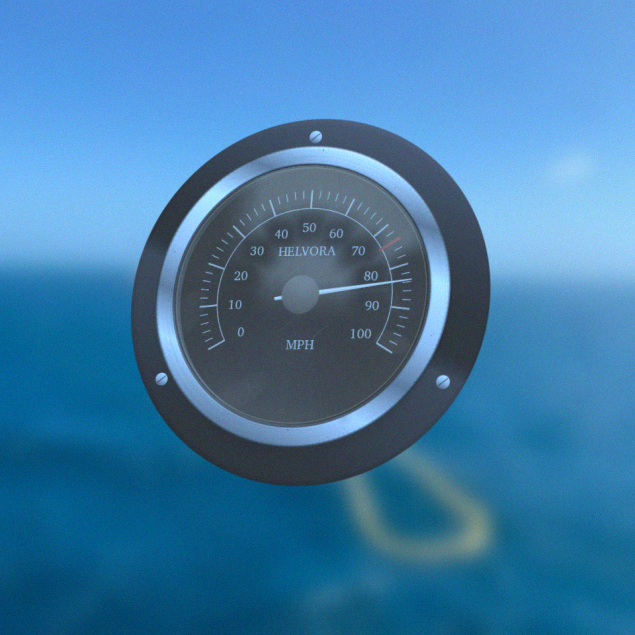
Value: mph 84
